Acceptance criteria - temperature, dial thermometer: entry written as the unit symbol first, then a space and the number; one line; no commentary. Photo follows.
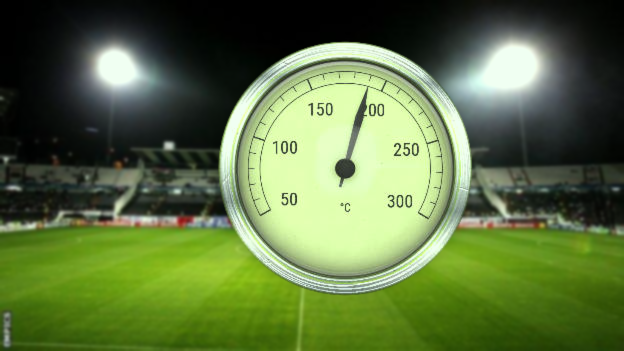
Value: °C 190
